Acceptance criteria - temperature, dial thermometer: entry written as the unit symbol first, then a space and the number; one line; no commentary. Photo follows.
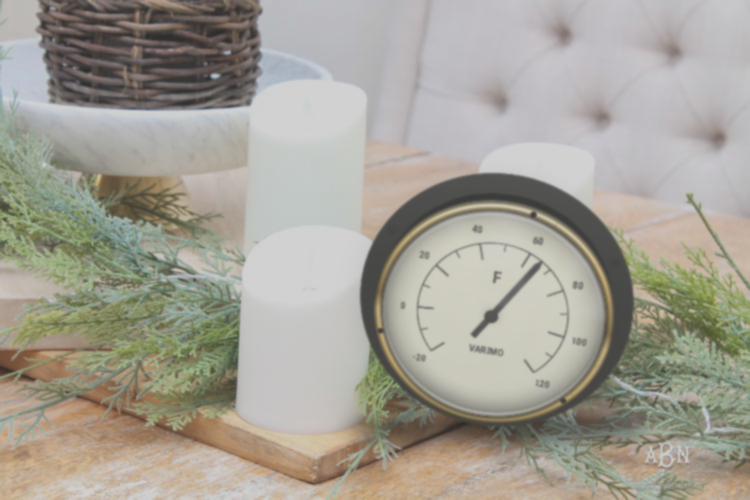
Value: °F 65
